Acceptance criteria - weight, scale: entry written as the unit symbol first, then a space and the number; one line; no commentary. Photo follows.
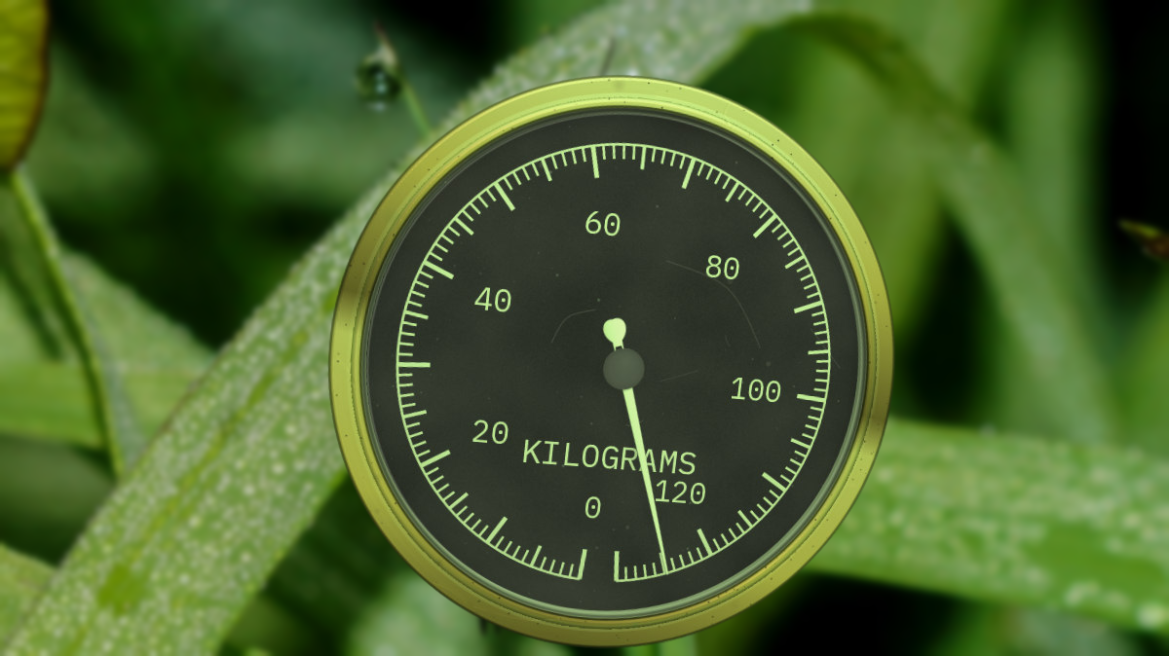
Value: kg 125
